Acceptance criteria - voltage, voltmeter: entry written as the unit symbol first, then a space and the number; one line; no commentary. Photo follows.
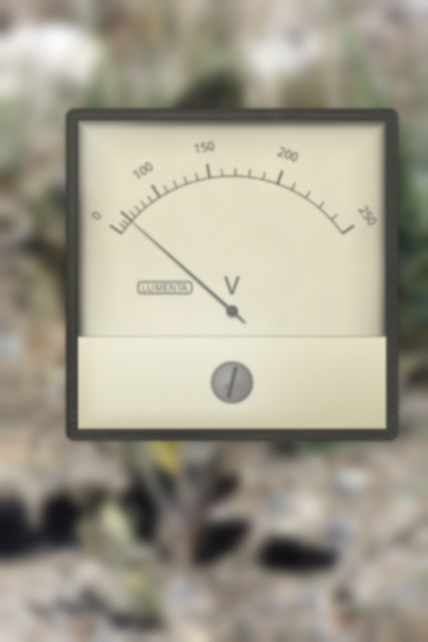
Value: V 50
